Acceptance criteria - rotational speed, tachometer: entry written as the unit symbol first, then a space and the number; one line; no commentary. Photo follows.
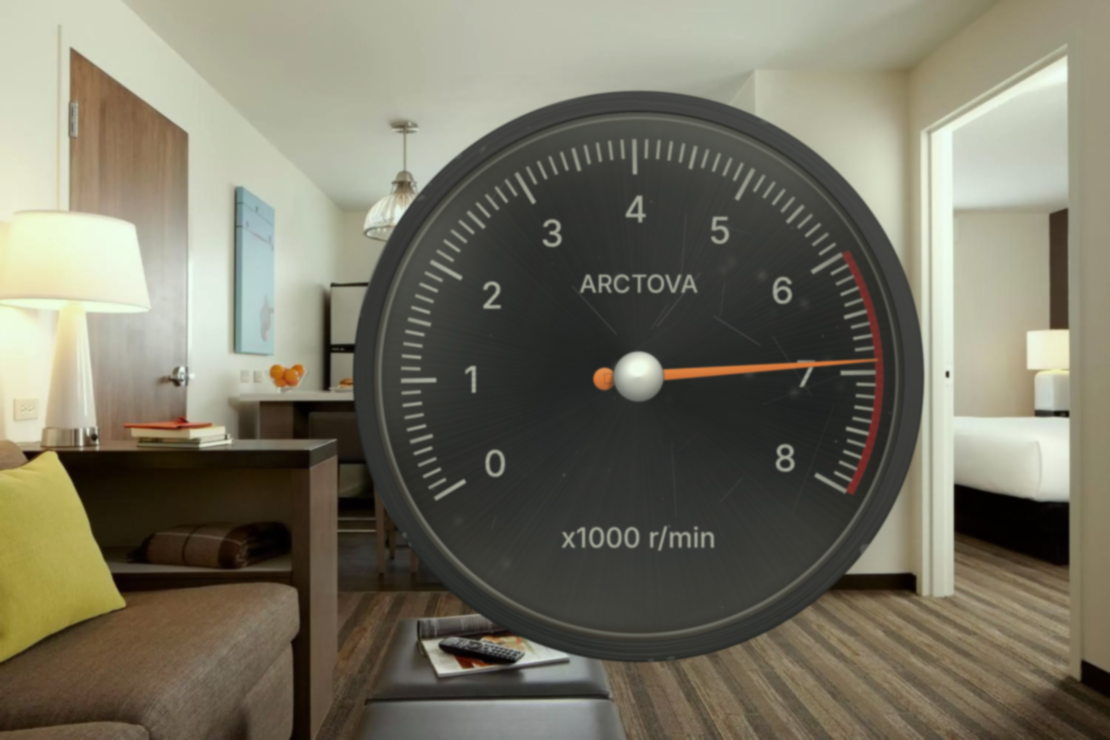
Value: rpm 6900
